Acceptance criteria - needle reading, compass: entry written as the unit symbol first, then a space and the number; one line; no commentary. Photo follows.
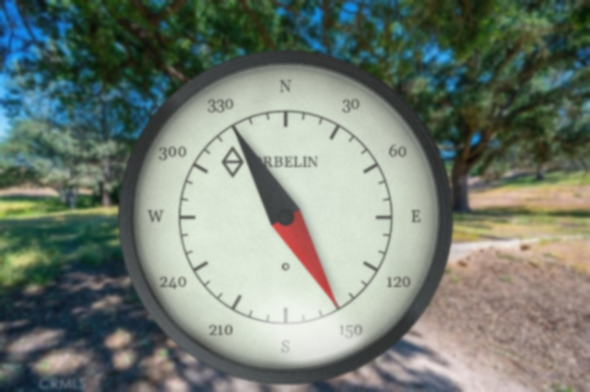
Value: ° 150
